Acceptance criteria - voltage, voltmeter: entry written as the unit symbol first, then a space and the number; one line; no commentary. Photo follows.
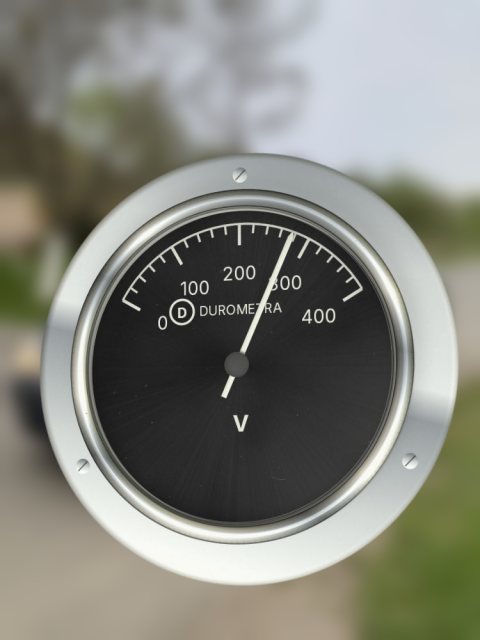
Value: V 280
